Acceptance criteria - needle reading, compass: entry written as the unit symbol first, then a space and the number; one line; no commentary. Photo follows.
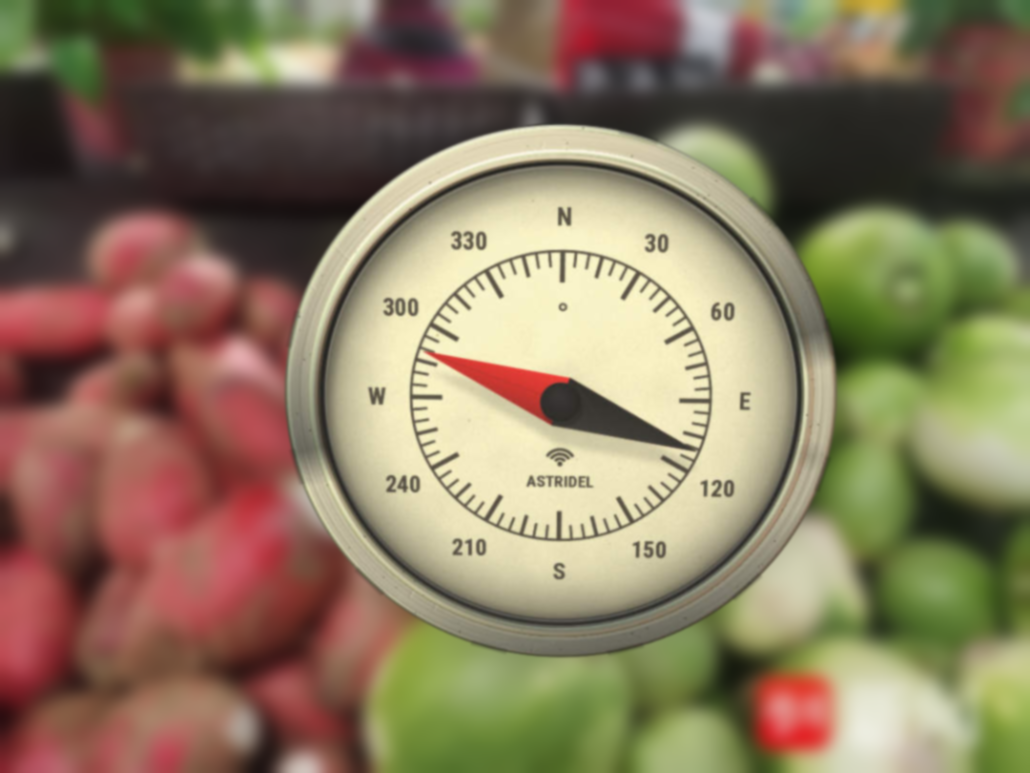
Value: ° 290
